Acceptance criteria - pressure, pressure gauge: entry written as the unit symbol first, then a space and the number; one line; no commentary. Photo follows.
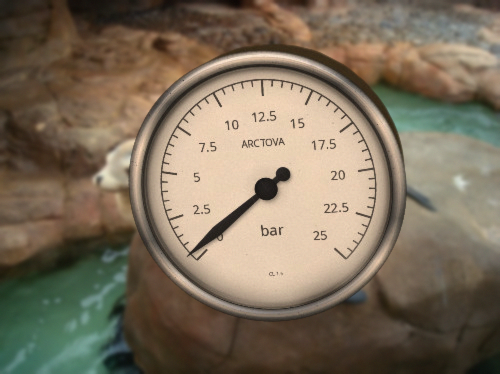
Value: bar 0.5
